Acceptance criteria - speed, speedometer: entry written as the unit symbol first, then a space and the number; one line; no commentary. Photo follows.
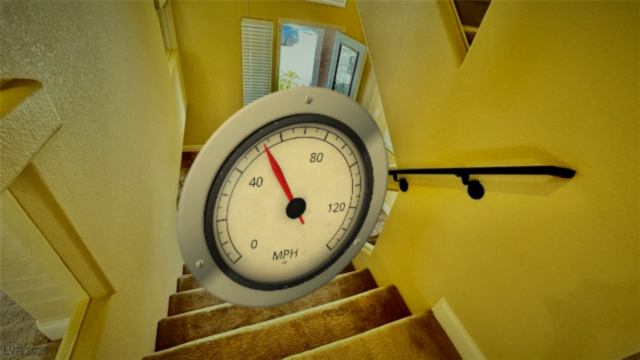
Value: mph 52.5
